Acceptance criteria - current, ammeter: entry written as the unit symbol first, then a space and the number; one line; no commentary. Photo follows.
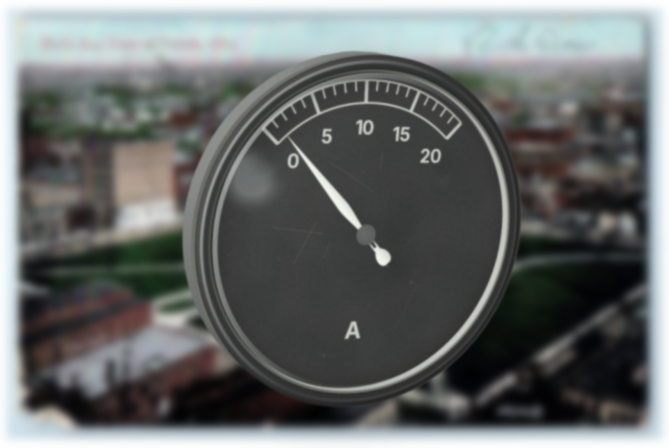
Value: A 1
